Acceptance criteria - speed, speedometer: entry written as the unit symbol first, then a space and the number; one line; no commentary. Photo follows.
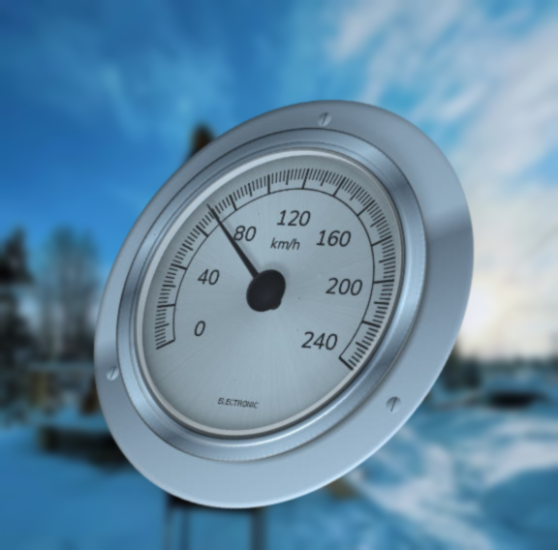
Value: km/h 70
